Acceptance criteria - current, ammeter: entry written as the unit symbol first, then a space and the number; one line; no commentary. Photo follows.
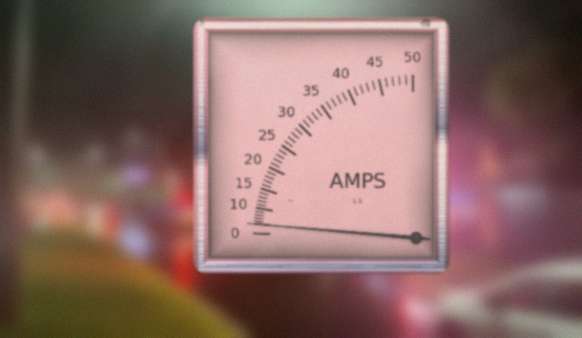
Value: A 5
